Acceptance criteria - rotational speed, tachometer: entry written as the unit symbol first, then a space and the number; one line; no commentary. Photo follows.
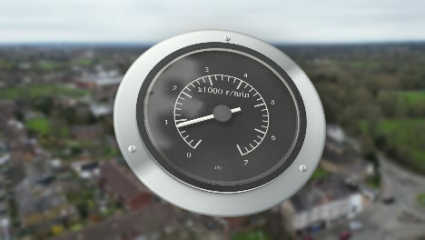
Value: rpm 800
